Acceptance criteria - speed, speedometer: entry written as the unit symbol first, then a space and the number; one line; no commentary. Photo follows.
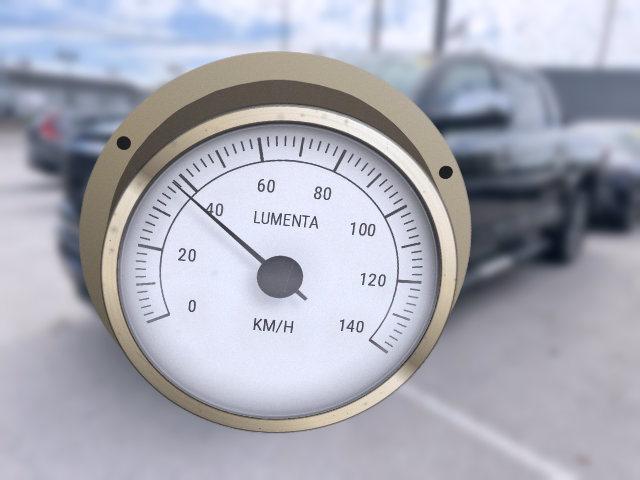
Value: km/h 38
